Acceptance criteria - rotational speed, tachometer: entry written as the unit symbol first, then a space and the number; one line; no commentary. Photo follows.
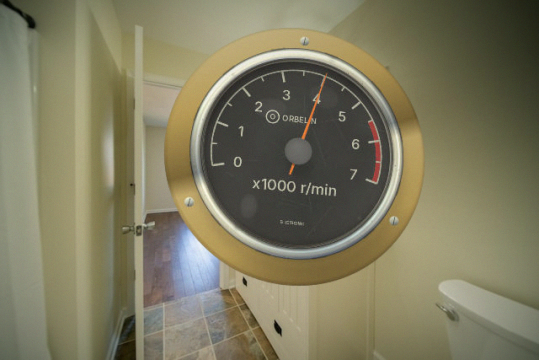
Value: rpm 4000
